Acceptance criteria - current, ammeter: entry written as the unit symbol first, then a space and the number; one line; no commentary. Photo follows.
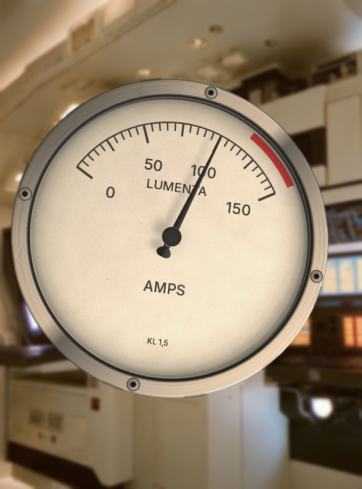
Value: A 100
